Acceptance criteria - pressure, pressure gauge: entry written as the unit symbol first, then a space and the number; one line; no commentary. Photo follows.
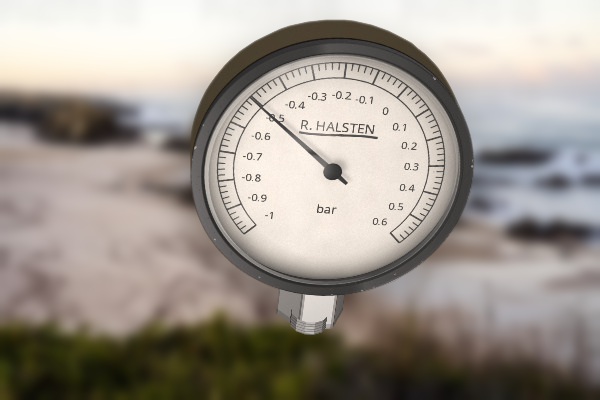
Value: bar -0.5
